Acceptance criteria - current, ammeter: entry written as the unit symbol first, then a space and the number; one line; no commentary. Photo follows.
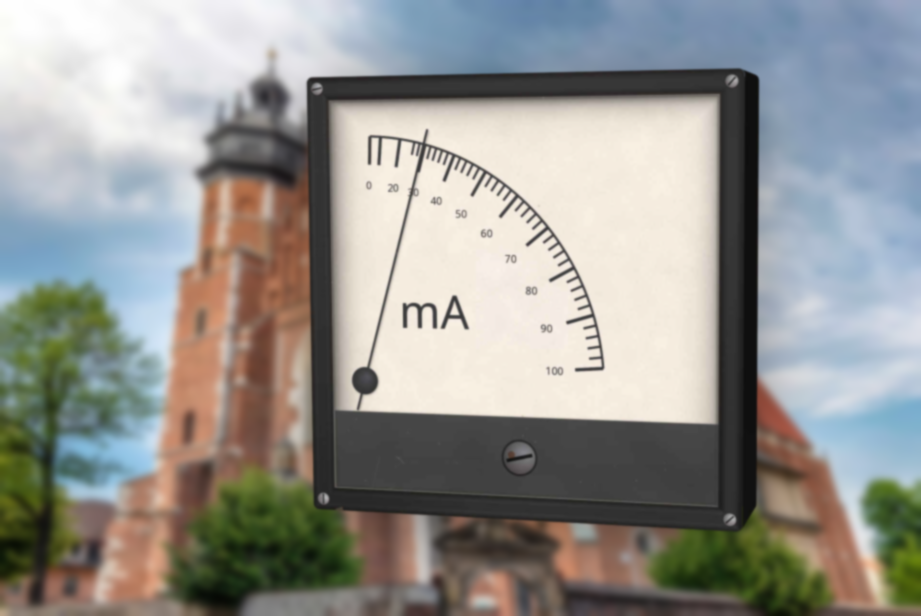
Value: mA 30
